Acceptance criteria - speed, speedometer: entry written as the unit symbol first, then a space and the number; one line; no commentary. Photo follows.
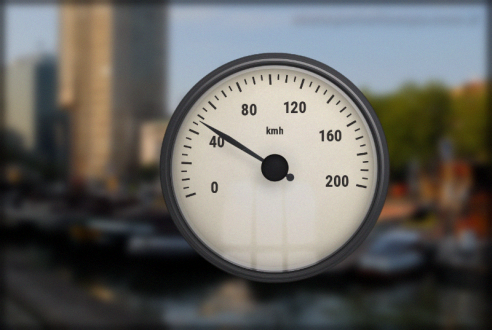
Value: km/h 47.5
